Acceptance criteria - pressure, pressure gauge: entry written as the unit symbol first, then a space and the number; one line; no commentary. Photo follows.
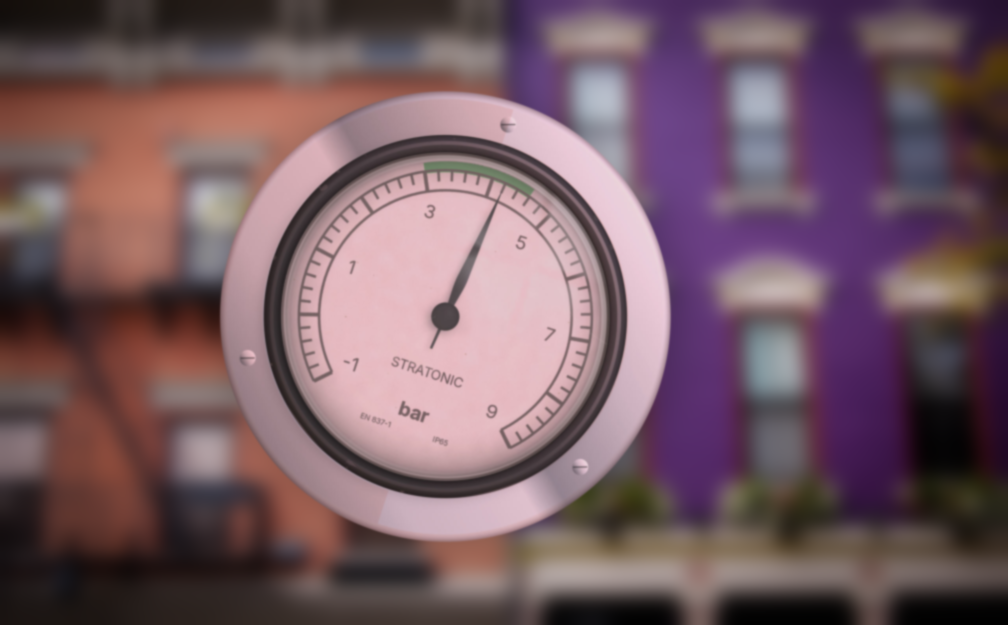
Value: bar 4.2
